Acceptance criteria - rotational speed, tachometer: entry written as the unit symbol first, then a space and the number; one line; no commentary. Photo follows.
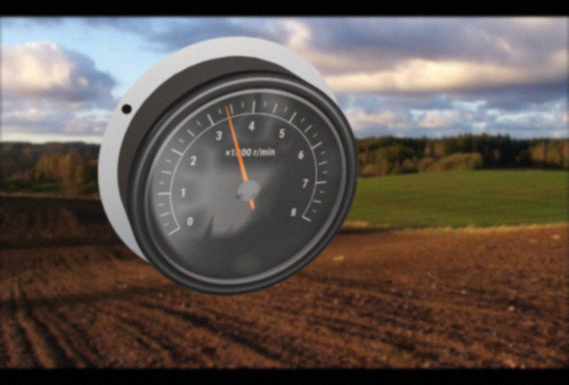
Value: rpm 3375
